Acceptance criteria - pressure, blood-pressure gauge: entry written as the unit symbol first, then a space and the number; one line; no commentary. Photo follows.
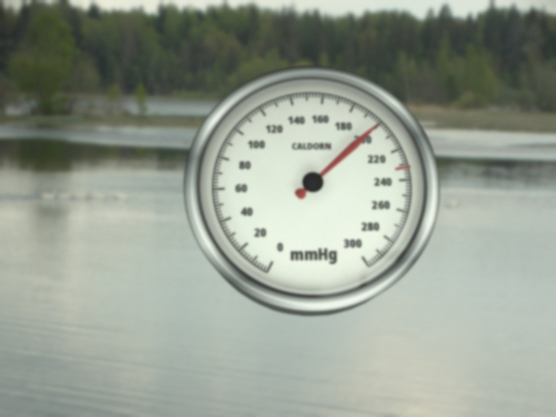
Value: mmHg 200
